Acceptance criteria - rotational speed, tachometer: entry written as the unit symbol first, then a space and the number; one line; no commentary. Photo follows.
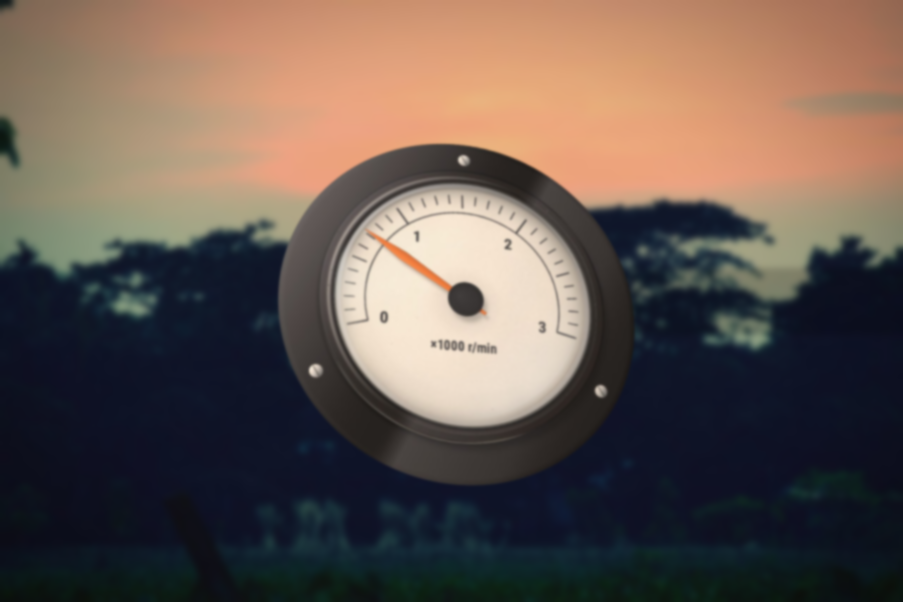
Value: rpm 700
